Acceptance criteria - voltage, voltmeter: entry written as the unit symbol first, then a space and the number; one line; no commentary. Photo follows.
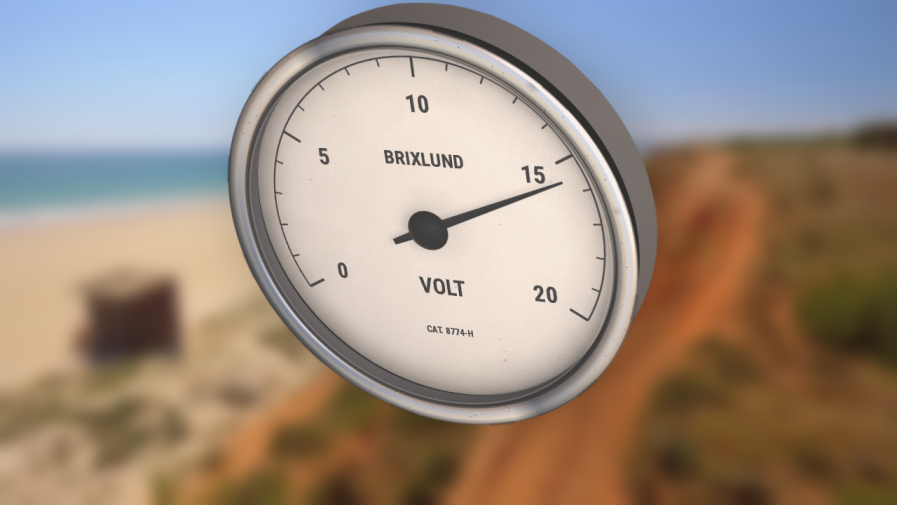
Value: V 15.5
